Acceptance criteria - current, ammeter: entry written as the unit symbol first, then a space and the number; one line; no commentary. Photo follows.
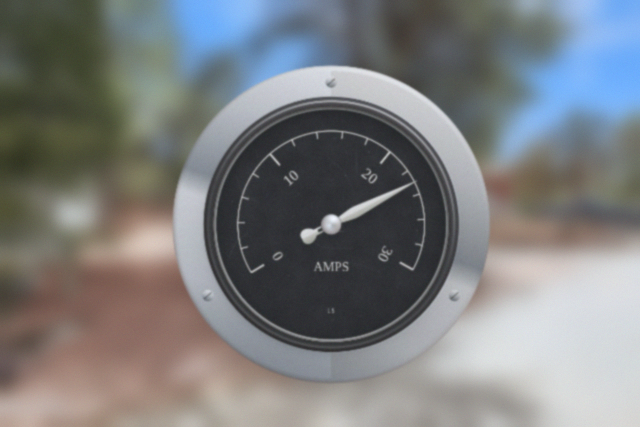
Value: A 23
